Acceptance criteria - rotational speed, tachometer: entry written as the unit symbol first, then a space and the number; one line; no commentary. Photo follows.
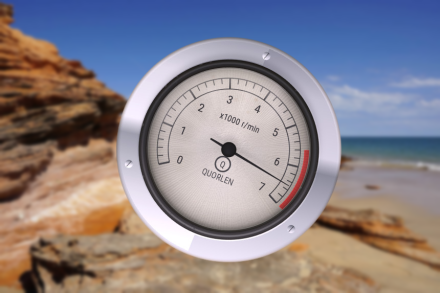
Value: rpm 6500
